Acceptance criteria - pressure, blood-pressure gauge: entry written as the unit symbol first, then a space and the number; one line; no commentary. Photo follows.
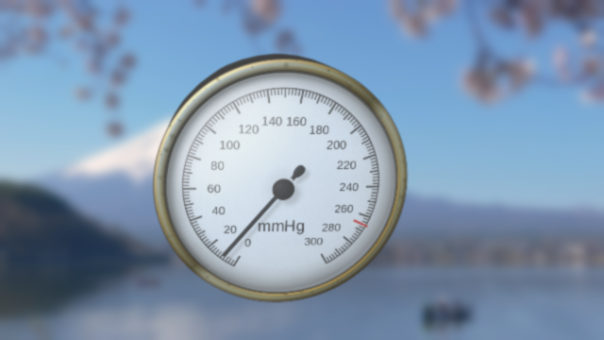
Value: mmHg 10
